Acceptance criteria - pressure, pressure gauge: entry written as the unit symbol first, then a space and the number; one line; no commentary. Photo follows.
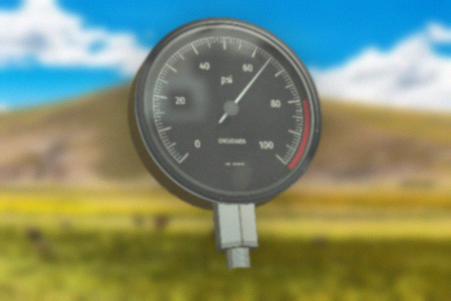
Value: psi 65
